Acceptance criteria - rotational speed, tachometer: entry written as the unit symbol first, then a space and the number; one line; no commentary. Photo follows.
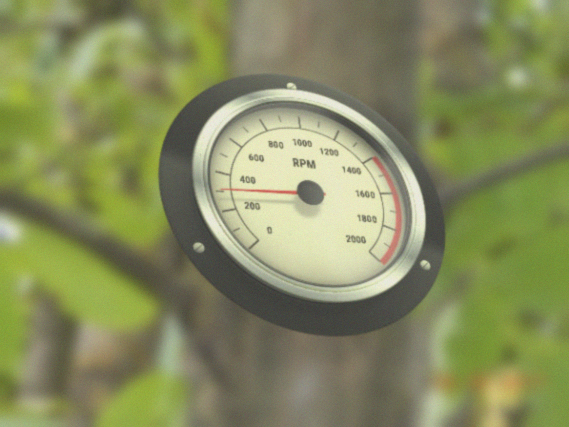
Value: rpm 300
